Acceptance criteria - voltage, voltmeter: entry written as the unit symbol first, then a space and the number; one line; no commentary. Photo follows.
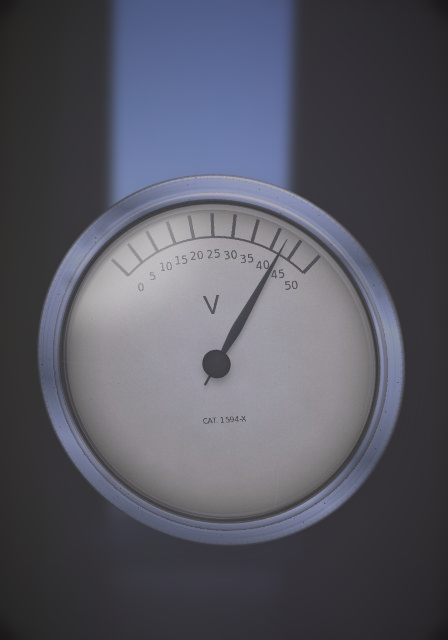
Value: V 42.5
